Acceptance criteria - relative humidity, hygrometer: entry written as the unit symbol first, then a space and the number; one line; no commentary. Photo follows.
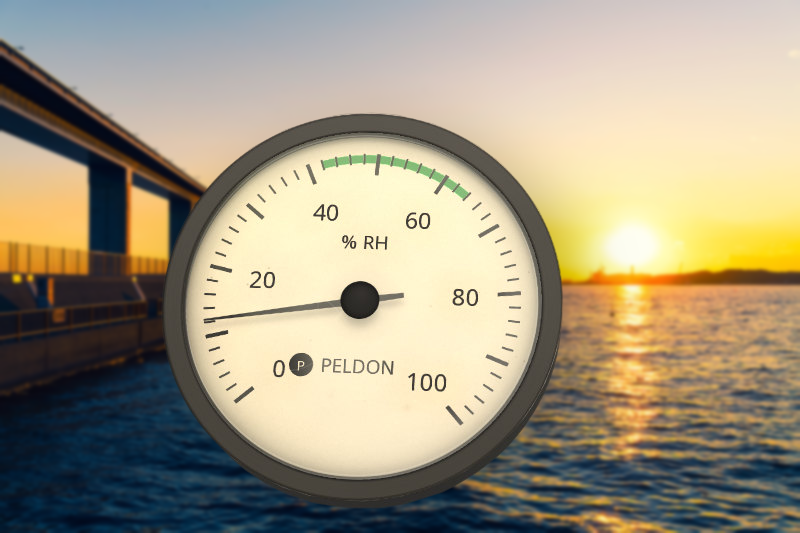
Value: % 12
